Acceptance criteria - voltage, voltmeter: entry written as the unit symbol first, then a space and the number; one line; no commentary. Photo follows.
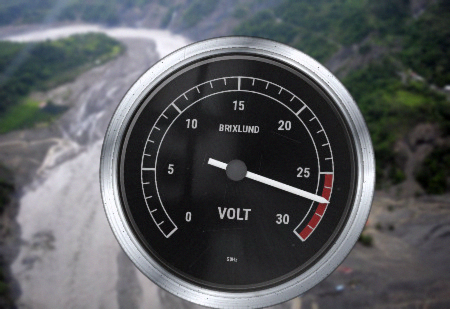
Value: V 27
